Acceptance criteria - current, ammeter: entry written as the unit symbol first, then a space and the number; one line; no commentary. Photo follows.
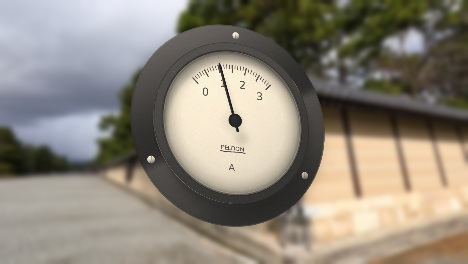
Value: A 1
